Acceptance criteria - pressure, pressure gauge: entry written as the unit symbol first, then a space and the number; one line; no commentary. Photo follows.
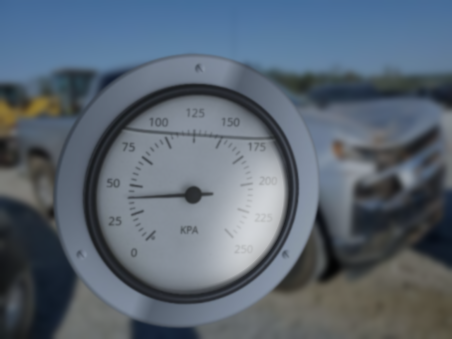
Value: kPa 40
